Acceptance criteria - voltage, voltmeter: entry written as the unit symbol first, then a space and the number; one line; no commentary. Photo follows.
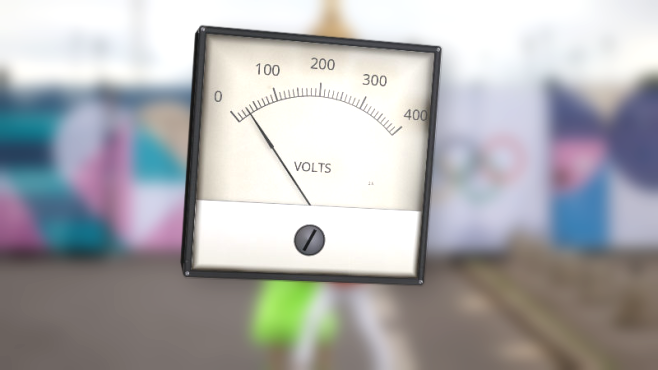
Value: V 30
